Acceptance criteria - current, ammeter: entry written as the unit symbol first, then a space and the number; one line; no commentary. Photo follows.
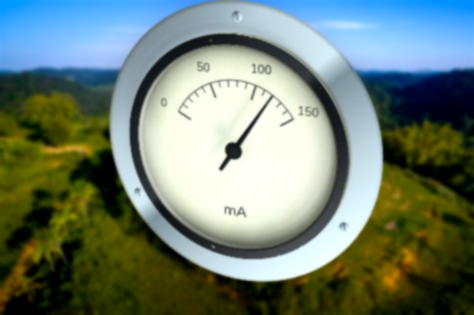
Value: mA 120
